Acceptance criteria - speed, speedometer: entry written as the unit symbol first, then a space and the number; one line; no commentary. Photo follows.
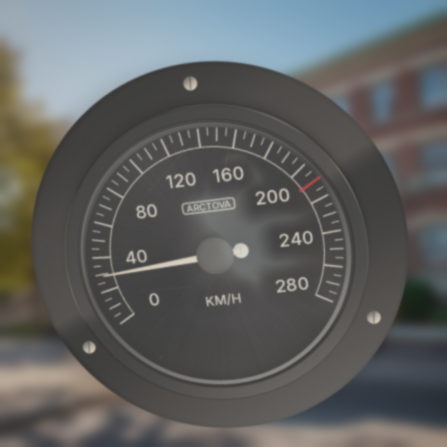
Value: km/h 30
